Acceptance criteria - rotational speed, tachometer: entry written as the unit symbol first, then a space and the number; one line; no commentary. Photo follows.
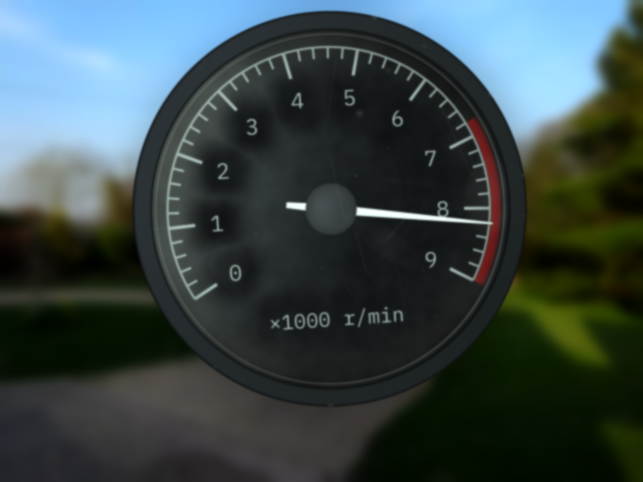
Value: rpm 8200
